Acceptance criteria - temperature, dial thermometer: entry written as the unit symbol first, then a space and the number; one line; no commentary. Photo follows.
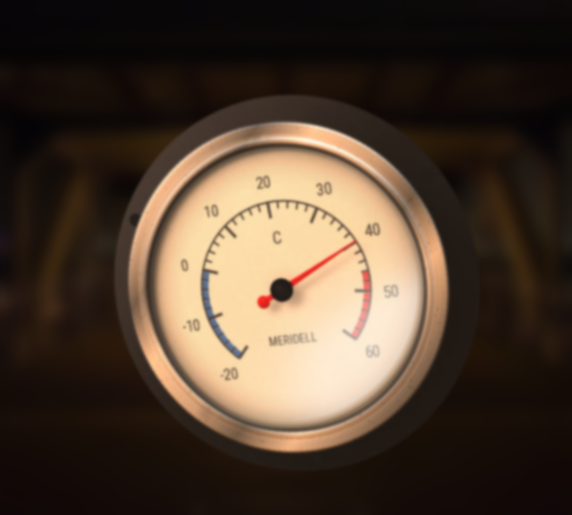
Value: °C 40
